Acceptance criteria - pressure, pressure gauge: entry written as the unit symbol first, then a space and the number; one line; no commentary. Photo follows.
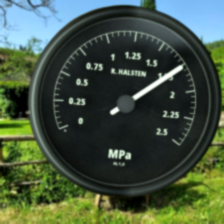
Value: MPa 1.75
